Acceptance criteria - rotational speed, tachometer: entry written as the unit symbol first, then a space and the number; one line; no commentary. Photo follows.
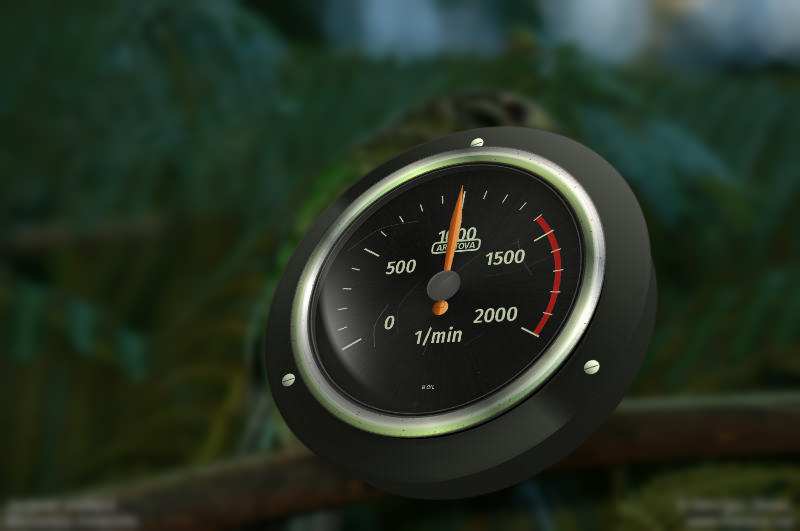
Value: rpm 1000
